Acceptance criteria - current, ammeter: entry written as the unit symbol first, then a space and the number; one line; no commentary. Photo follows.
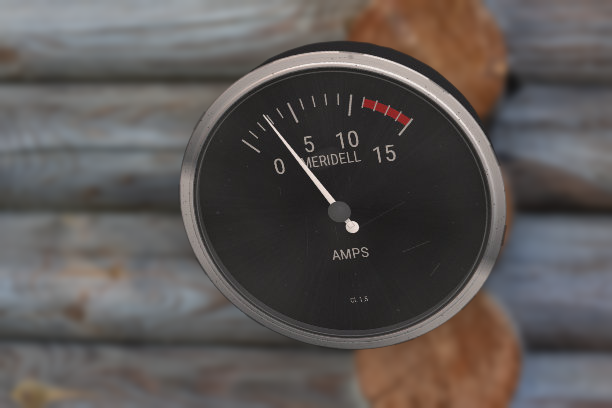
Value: A 3
